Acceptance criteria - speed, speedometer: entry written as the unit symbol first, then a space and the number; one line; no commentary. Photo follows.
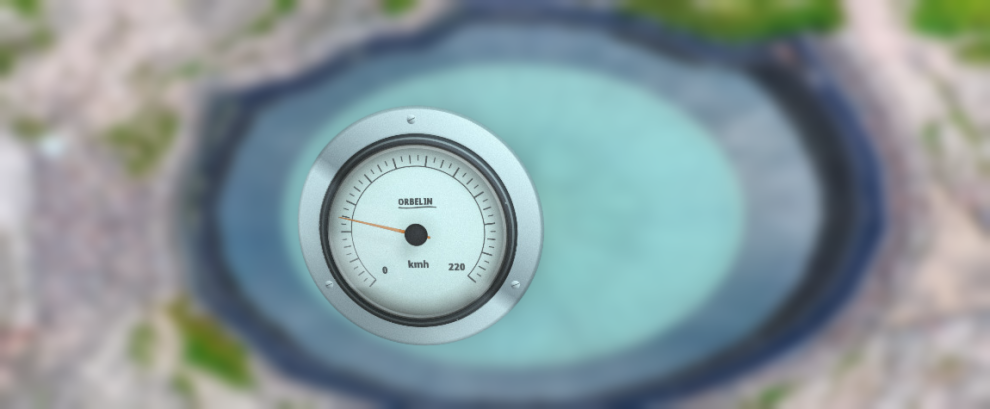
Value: km/h 50
